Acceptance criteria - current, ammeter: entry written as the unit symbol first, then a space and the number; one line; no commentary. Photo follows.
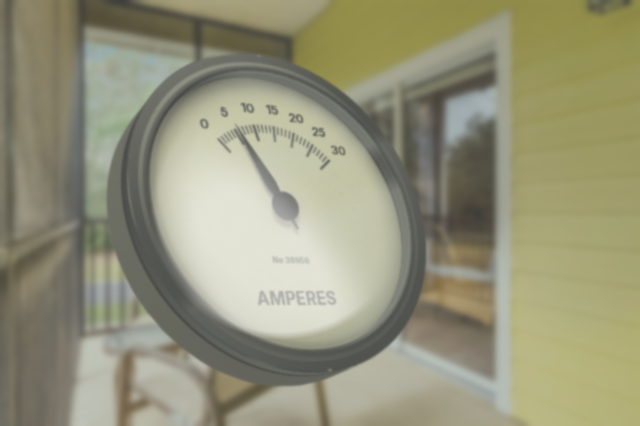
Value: A 5
